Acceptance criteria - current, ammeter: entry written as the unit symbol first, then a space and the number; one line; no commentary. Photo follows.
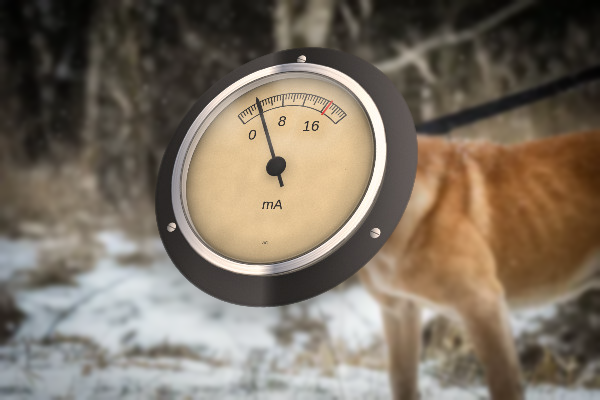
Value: mA 4
